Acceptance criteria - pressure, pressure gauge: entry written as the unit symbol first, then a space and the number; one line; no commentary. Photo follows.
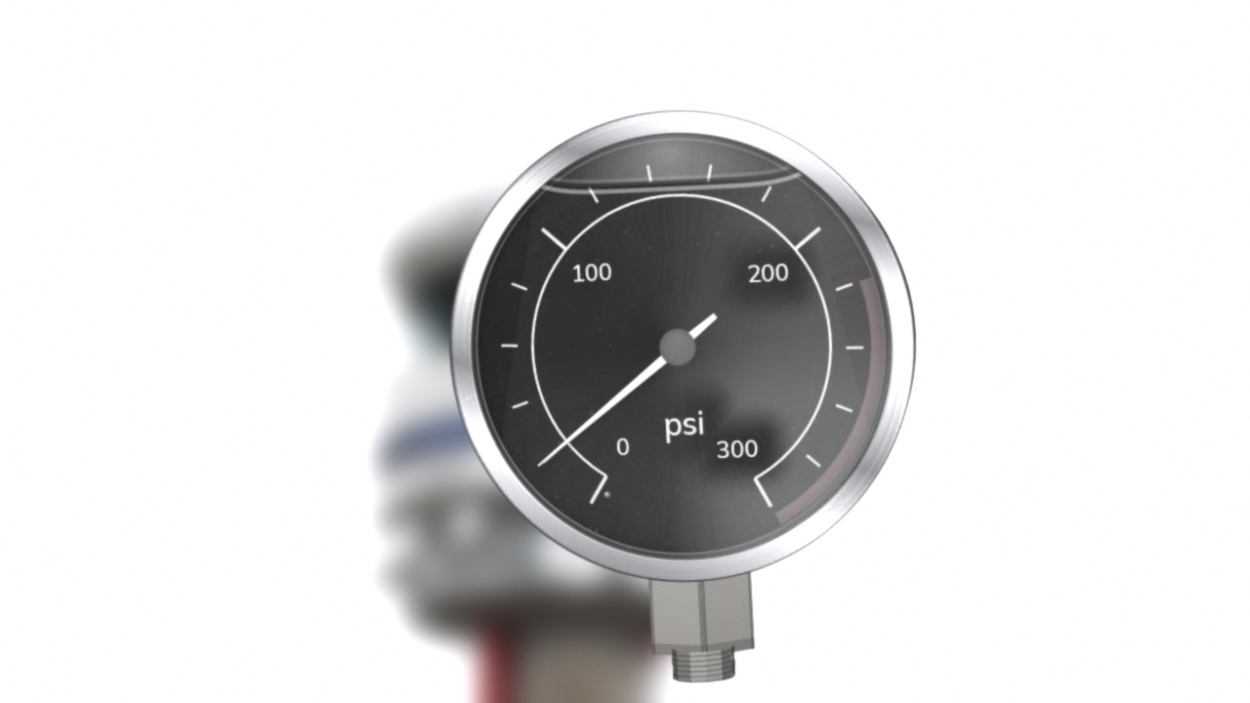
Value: psi 20
